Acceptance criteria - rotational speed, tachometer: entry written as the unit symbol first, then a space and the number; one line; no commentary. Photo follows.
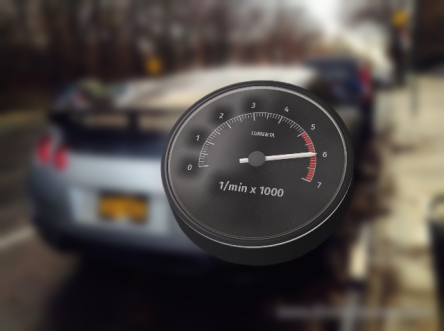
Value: rpm 6000
